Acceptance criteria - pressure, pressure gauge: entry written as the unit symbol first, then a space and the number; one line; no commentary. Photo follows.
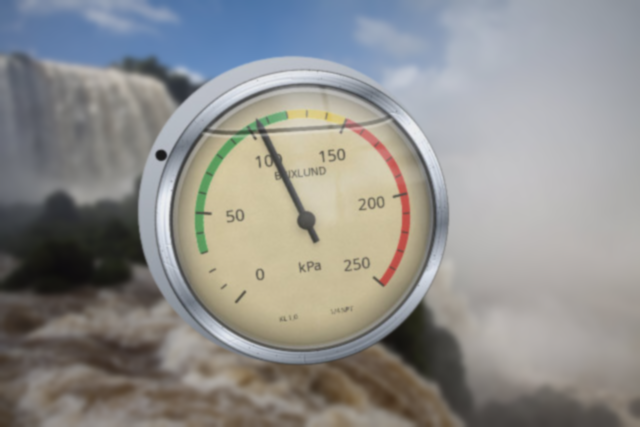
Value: kPa 105
